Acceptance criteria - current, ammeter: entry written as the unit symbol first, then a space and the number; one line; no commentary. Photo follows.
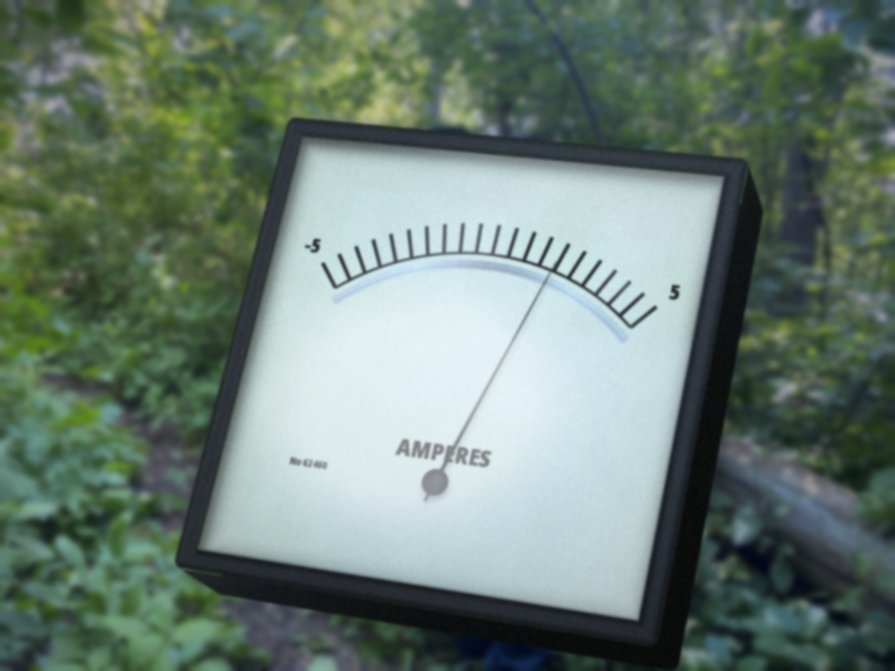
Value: A 2
